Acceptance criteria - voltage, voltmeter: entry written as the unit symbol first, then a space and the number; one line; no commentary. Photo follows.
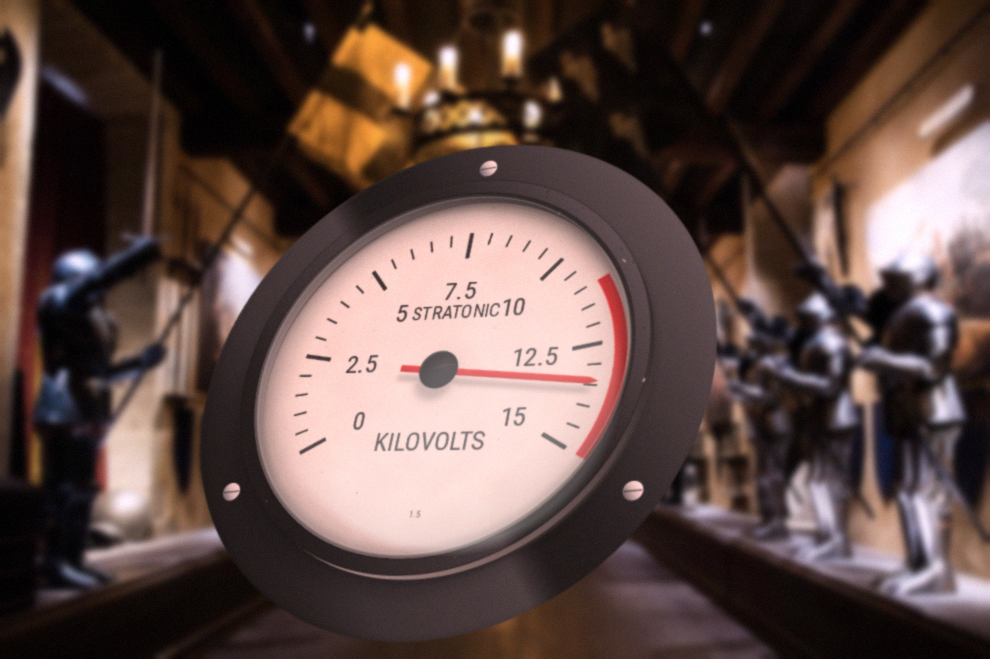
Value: kV 13.5
